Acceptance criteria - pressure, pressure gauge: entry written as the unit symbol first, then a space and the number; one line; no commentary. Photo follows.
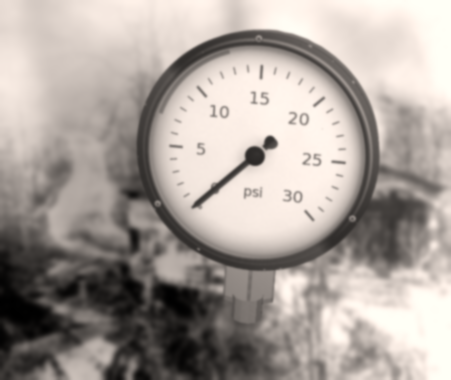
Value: psi 0
